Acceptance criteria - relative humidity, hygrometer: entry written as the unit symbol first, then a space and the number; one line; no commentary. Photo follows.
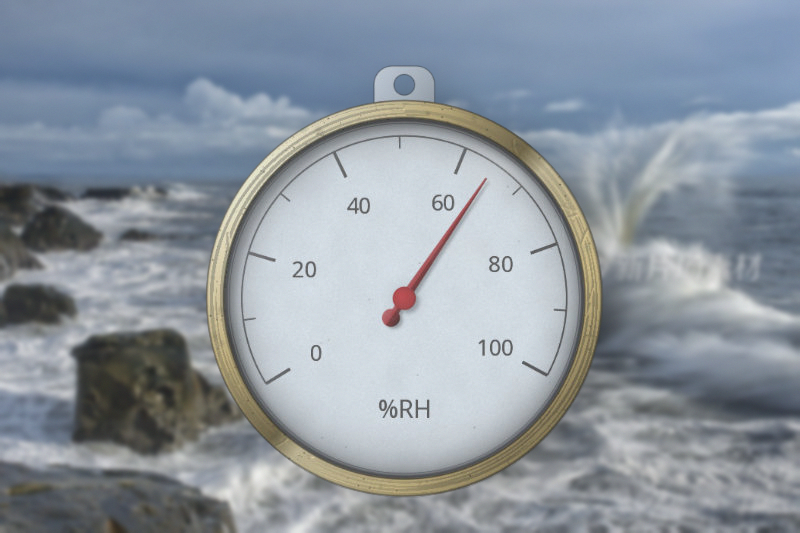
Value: % 65
